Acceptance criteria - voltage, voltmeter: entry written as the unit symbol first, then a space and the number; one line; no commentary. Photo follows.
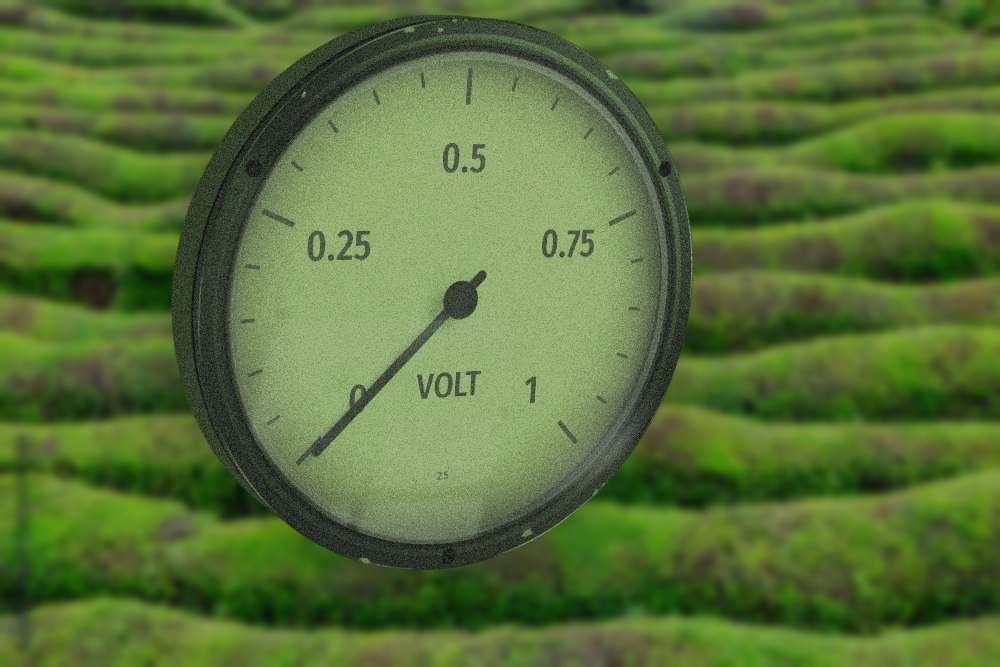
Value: V 0
